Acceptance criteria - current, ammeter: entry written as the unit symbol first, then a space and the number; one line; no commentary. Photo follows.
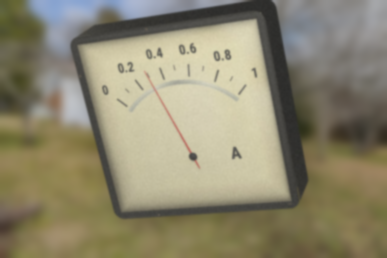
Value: A 0.3
